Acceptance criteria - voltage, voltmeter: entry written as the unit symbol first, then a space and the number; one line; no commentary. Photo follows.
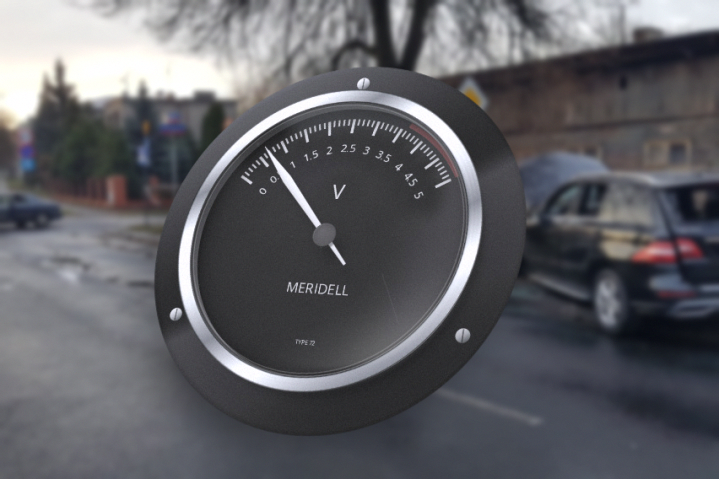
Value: V 0.7
